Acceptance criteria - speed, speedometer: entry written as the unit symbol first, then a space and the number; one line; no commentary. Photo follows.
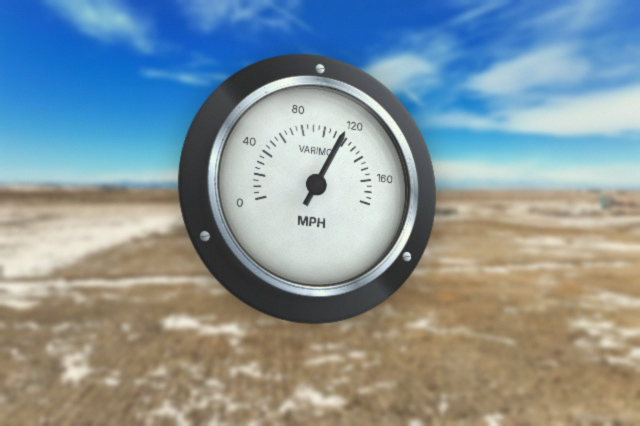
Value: mph 115
